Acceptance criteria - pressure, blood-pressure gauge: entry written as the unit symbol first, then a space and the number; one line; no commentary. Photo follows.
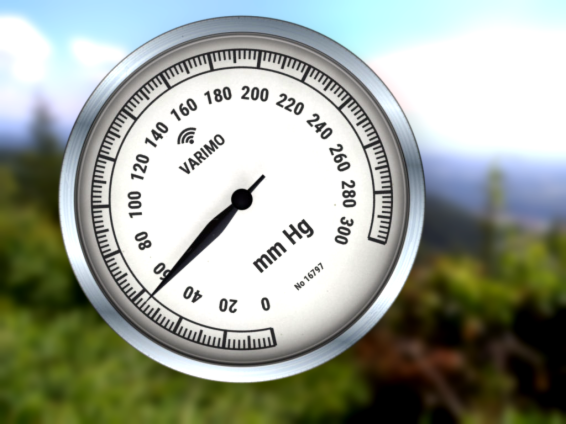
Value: mmHg 56
